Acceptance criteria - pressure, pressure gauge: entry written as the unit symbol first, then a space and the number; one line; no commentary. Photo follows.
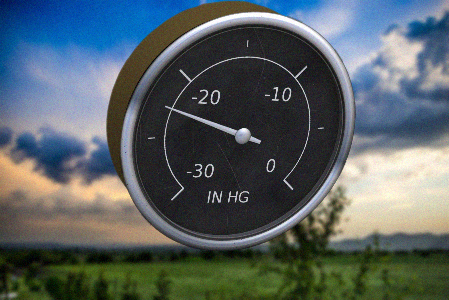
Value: inHg -22.5
